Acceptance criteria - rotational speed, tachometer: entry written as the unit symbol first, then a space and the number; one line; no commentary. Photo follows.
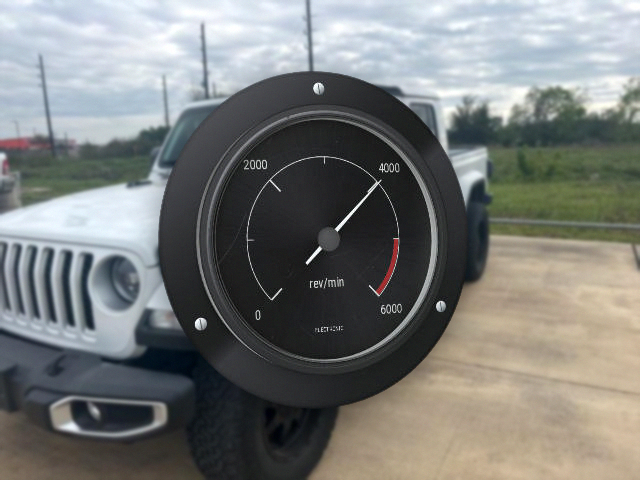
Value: rpm 4000
